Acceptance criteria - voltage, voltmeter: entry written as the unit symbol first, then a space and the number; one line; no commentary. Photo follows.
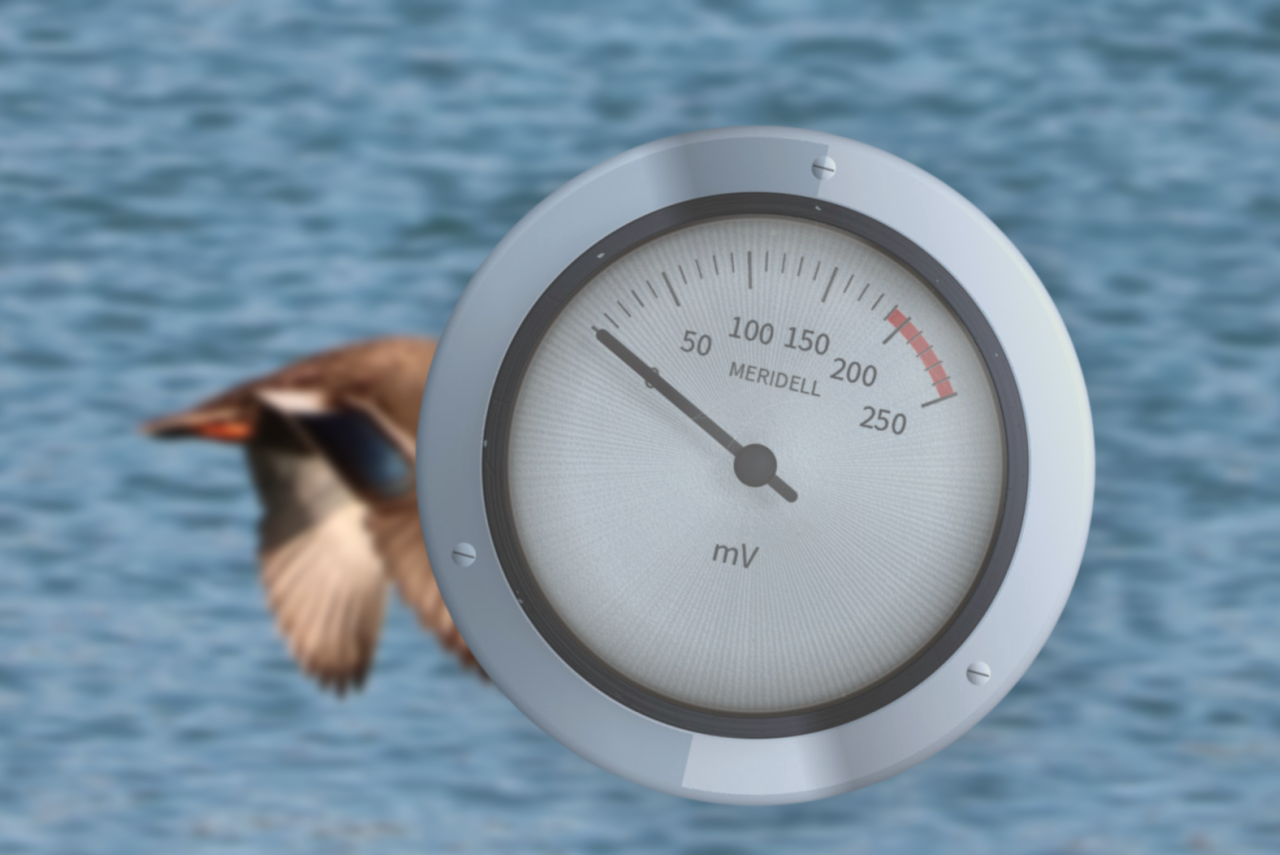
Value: mV 0
